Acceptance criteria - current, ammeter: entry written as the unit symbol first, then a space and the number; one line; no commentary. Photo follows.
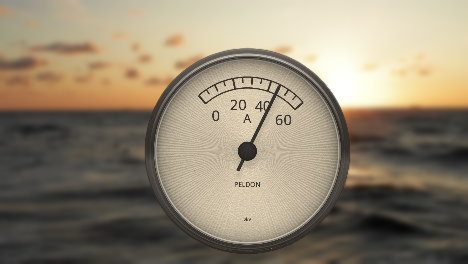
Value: A 45
